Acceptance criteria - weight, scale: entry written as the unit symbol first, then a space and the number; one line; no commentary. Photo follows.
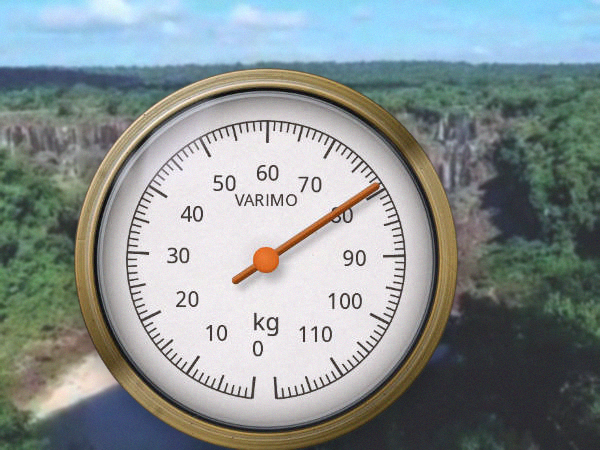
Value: kg 79
